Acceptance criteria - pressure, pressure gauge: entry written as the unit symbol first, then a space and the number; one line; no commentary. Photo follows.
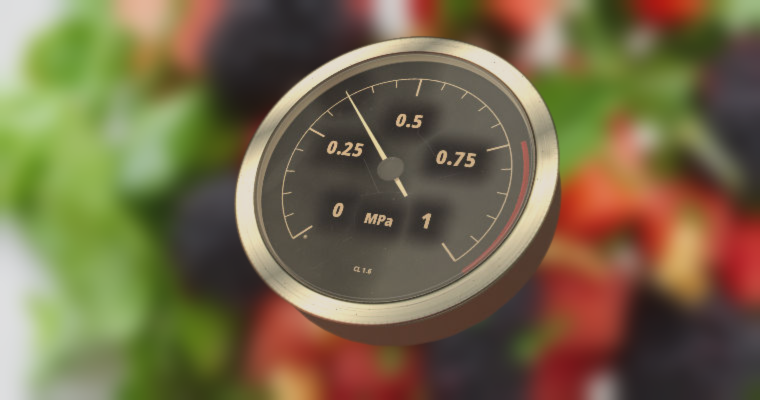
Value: MPa 0.35
